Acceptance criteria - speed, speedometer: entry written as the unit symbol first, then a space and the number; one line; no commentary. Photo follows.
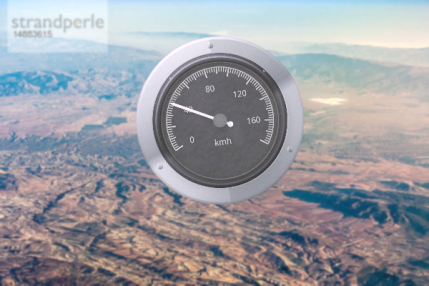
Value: km/h 40
